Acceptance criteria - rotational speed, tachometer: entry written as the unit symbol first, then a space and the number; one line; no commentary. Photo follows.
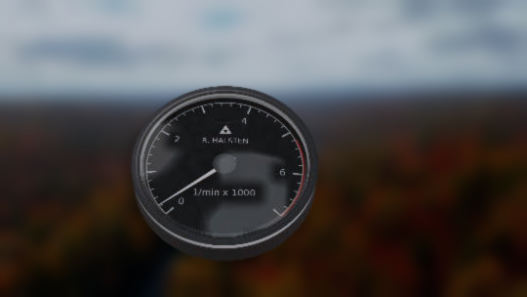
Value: rpm 200
